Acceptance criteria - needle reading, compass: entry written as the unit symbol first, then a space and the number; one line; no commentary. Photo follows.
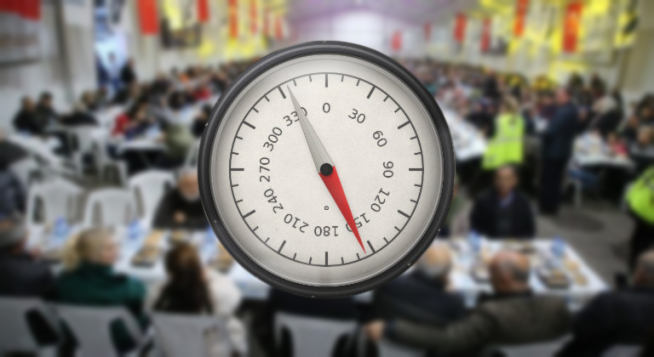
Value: ° 155
